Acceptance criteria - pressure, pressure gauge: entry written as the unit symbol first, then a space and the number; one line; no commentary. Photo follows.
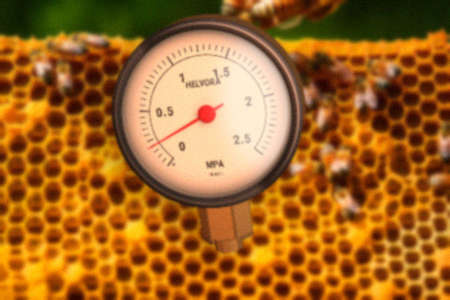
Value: MPa 0.2
